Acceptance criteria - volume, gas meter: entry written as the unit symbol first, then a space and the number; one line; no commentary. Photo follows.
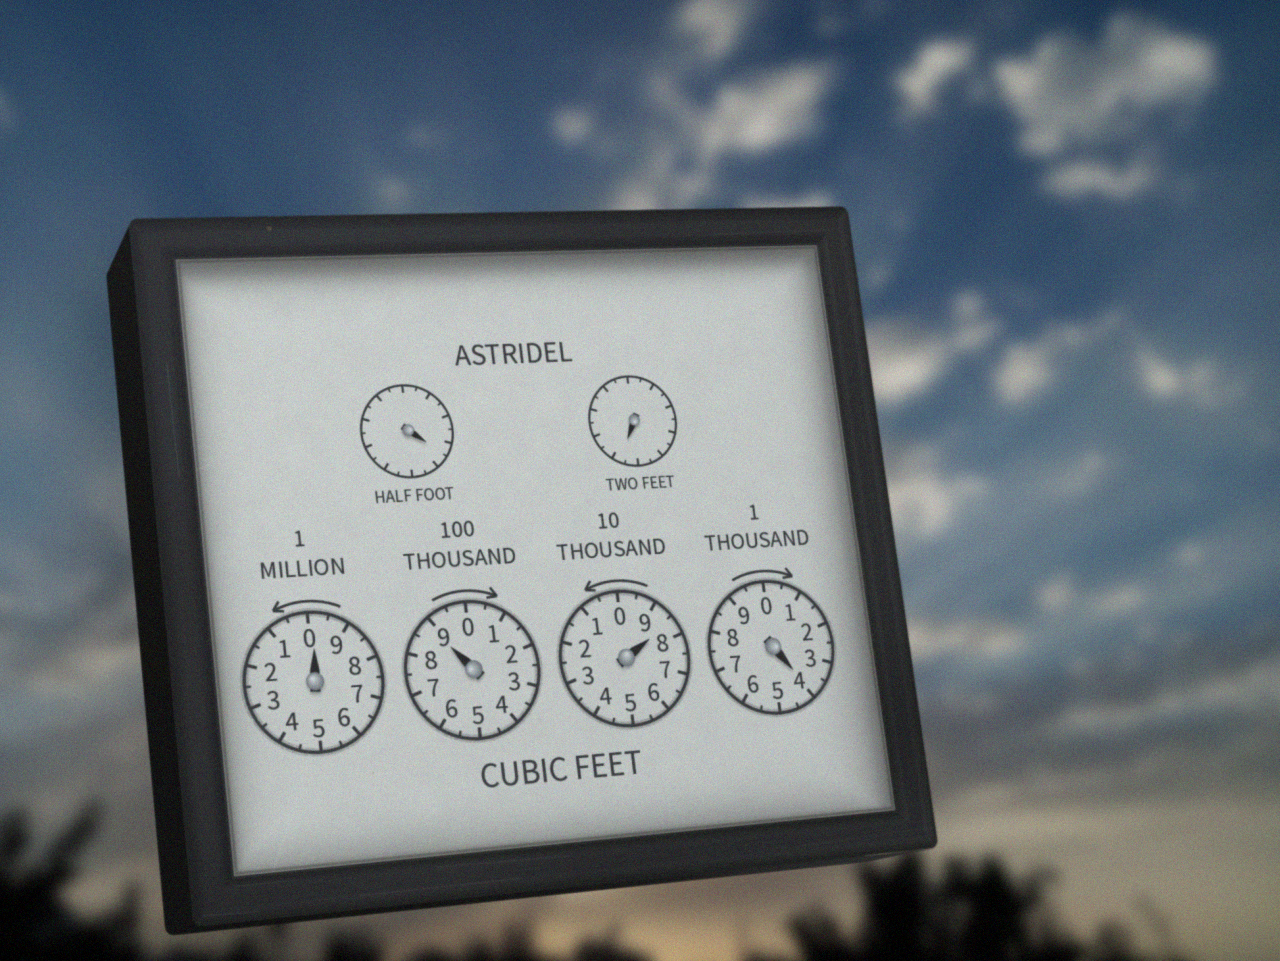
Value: ft³ 988400
